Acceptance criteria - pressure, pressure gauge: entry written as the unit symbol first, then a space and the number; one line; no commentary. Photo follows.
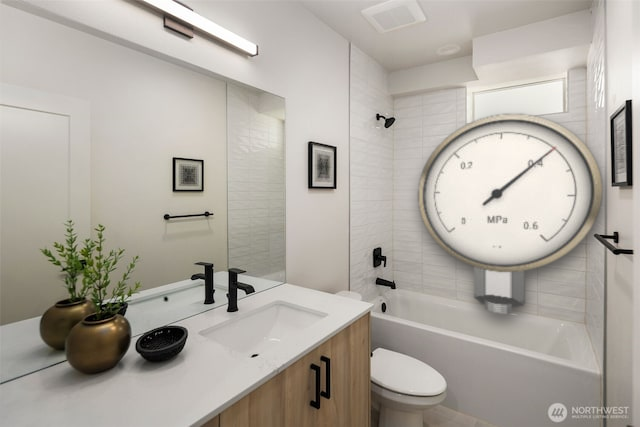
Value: MPa 0.4
